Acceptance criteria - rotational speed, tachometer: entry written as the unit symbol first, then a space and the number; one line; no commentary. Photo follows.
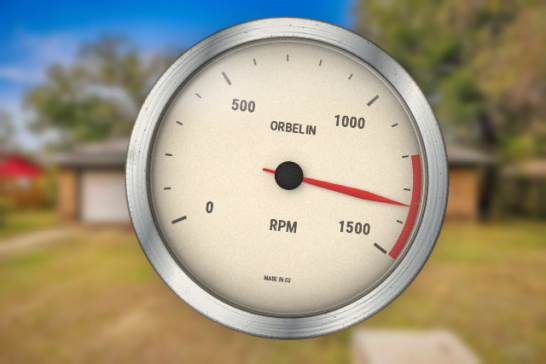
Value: rpm 1350
